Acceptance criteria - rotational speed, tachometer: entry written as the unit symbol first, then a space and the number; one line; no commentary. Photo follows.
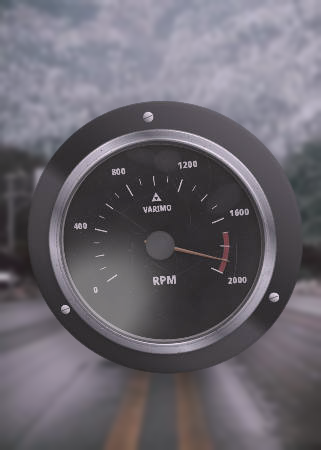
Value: rpm 1900
